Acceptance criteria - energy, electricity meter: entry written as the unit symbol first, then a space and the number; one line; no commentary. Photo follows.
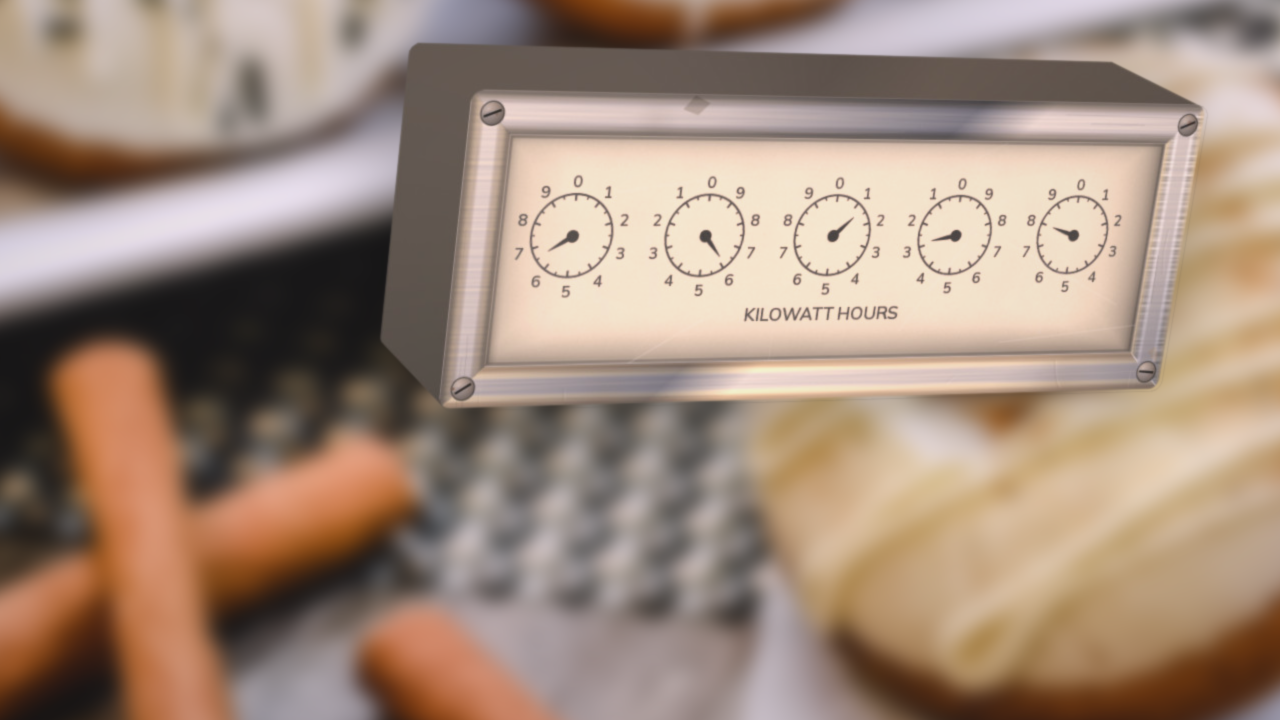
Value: kWh 66128
